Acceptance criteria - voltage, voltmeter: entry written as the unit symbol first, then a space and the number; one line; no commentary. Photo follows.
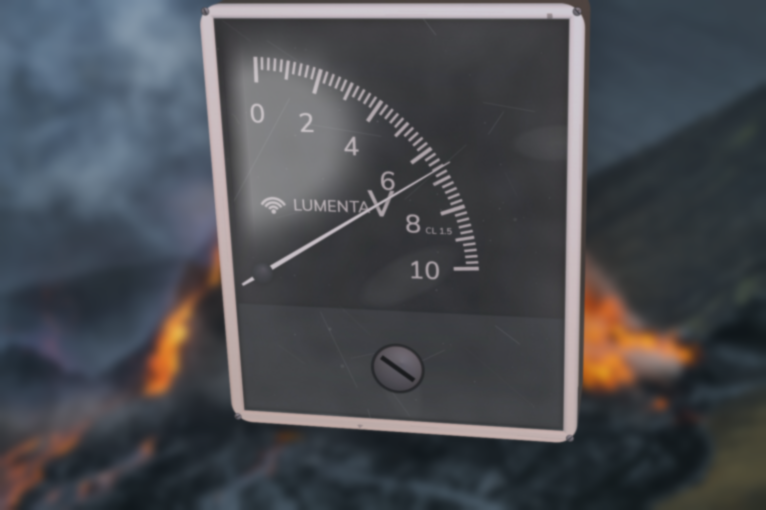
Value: V 6.6
